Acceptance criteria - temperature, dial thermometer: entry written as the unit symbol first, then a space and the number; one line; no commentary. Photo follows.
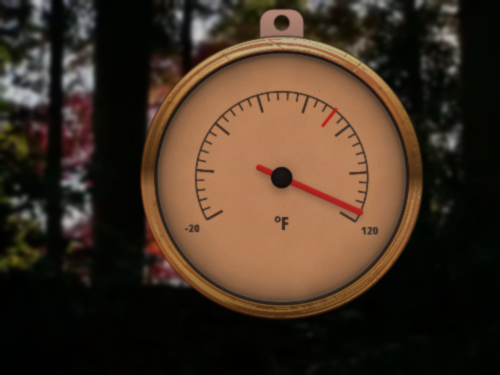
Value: °F 116
